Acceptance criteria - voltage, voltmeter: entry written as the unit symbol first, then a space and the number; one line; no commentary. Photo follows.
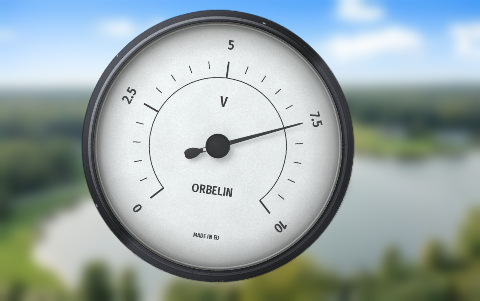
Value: V 7.5
